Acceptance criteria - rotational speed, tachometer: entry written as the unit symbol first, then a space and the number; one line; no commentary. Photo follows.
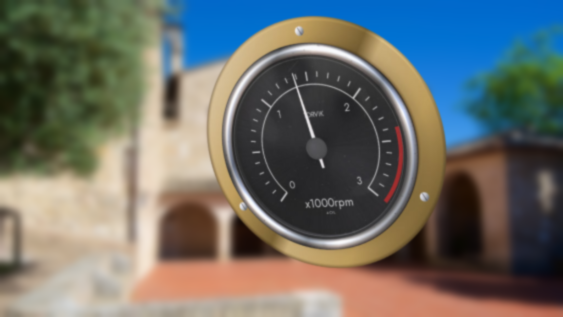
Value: rpm 1400
